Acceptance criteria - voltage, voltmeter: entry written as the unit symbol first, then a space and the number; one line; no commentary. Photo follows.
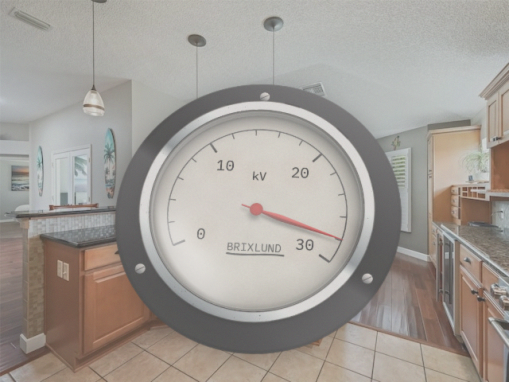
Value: kV 28
